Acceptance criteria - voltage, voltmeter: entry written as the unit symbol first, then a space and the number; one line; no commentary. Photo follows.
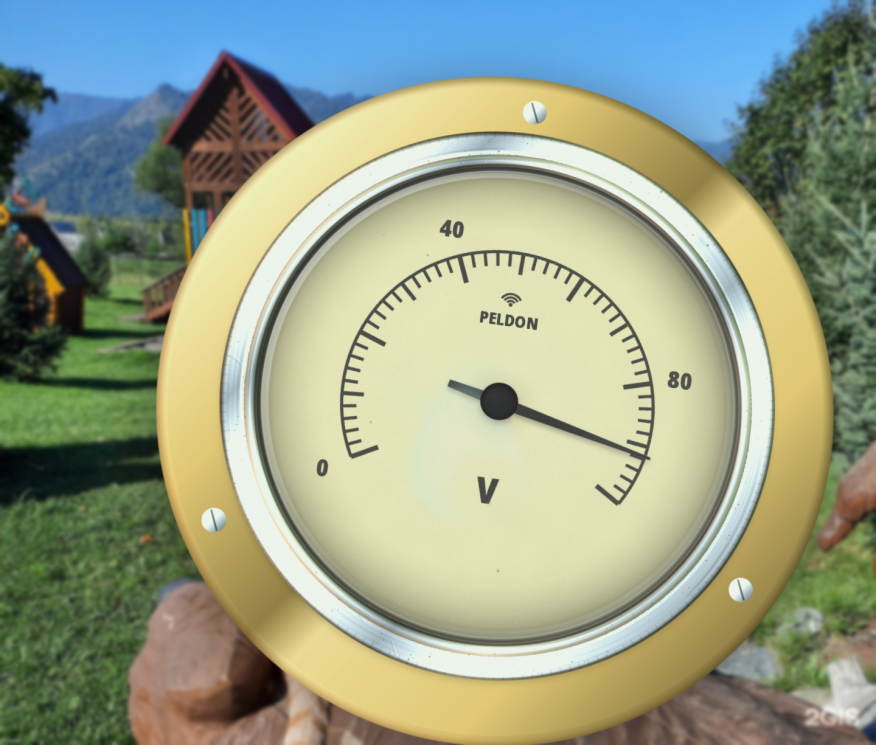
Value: V 92
